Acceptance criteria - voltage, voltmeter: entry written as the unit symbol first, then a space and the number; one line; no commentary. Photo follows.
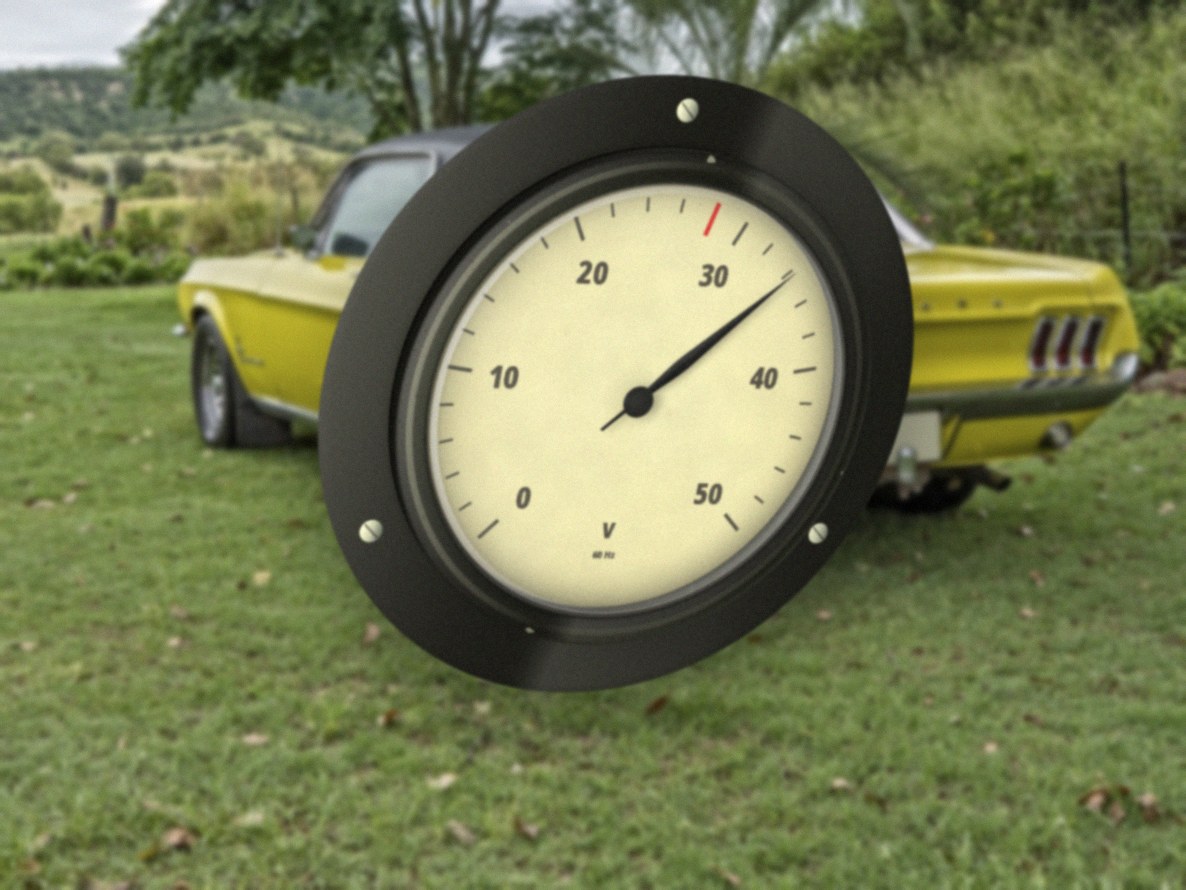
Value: V 34
